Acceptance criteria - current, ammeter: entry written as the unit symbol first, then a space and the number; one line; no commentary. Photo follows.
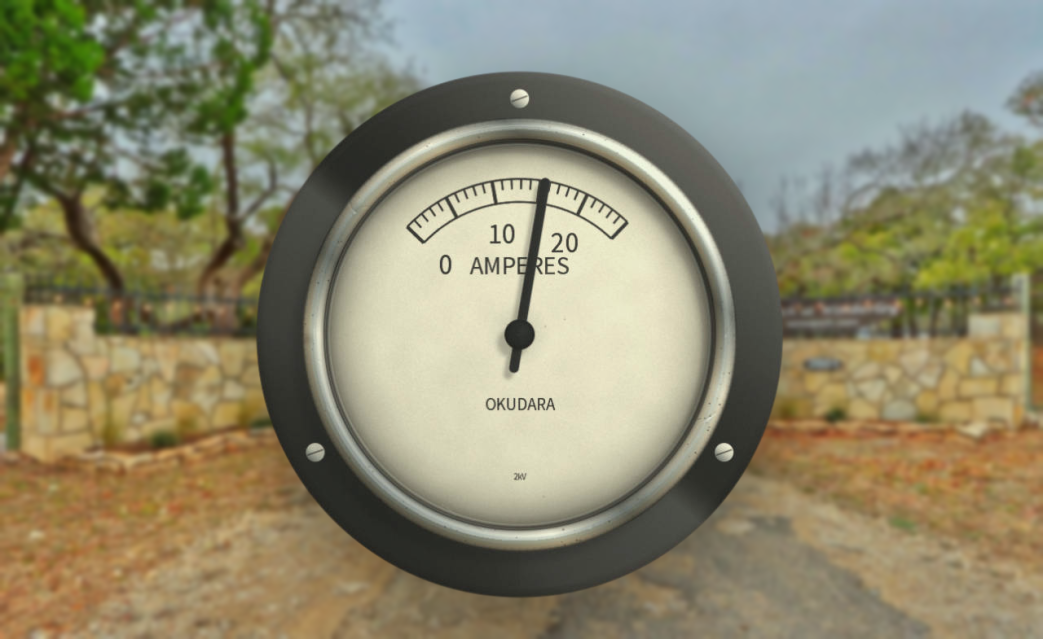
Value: A 15.5
